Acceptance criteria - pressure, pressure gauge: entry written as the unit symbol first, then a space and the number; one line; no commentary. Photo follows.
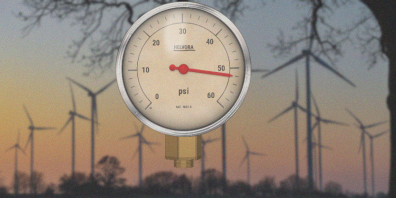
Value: psi 52
